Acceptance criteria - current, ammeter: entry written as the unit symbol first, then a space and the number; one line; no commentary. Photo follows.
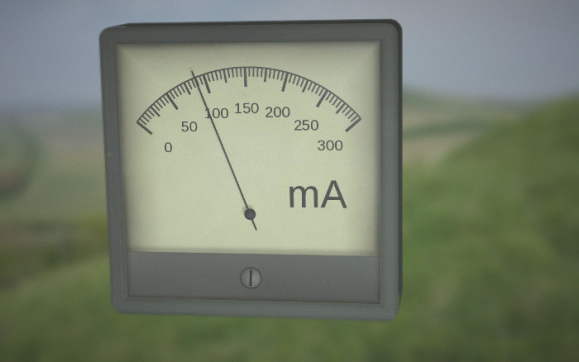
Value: mA 90
